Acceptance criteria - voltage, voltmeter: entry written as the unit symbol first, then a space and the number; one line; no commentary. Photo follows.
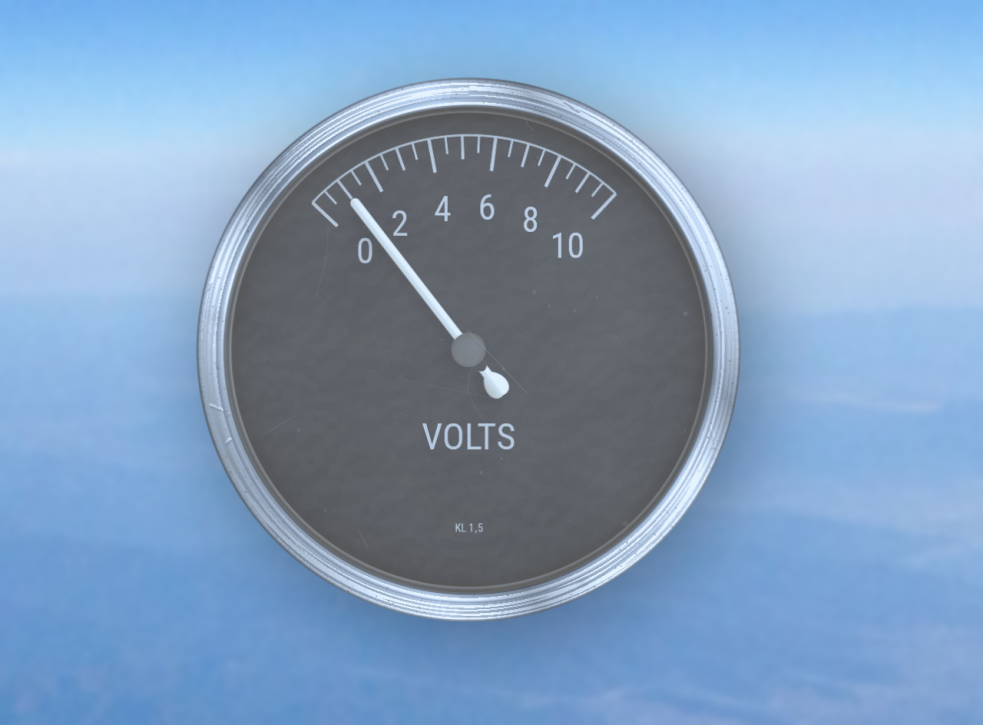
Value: V 1
